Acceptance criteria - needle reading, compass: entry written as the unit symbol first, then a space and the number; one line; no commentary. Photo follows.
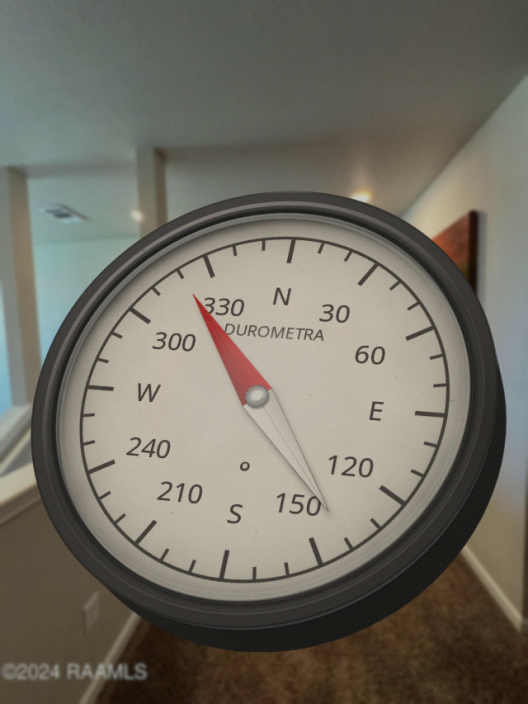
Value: ° 320
